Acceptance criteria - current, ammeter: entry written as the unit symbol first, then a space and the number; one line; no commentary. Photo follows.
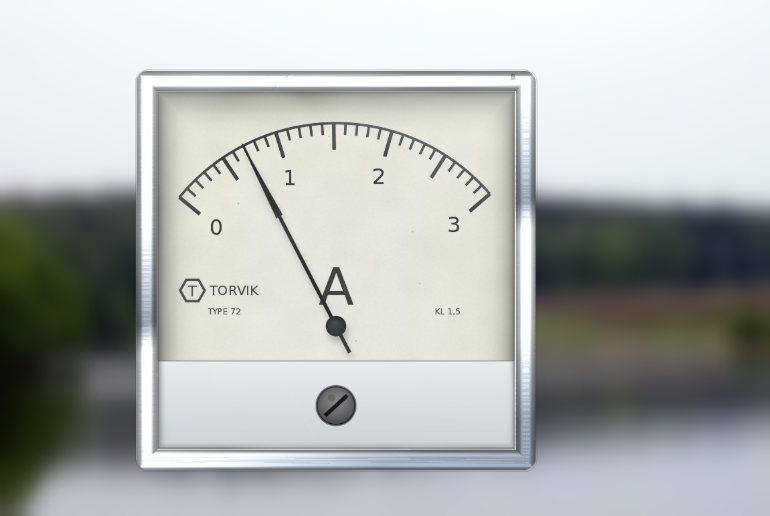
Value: A 0.7
